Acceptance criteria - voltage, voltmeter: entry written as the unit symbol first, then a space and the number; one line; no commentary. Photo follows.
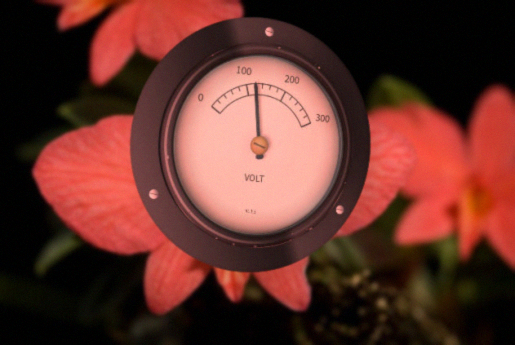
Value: V 120
